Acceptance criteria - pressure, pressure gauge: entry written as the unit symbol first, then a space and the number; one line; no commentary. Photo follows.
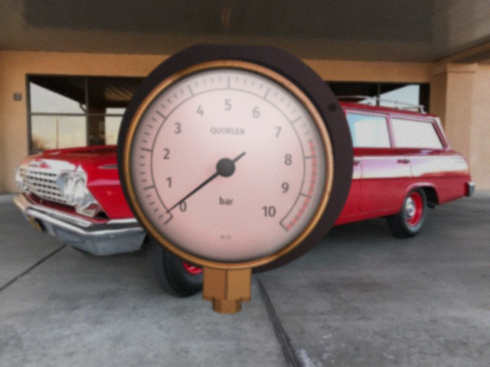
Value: bar 0.2
